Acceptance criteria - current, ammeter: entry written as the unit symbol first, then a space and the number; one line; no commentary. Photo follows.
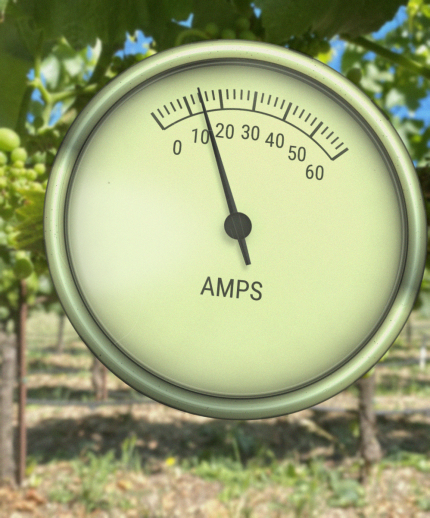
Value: A 14
